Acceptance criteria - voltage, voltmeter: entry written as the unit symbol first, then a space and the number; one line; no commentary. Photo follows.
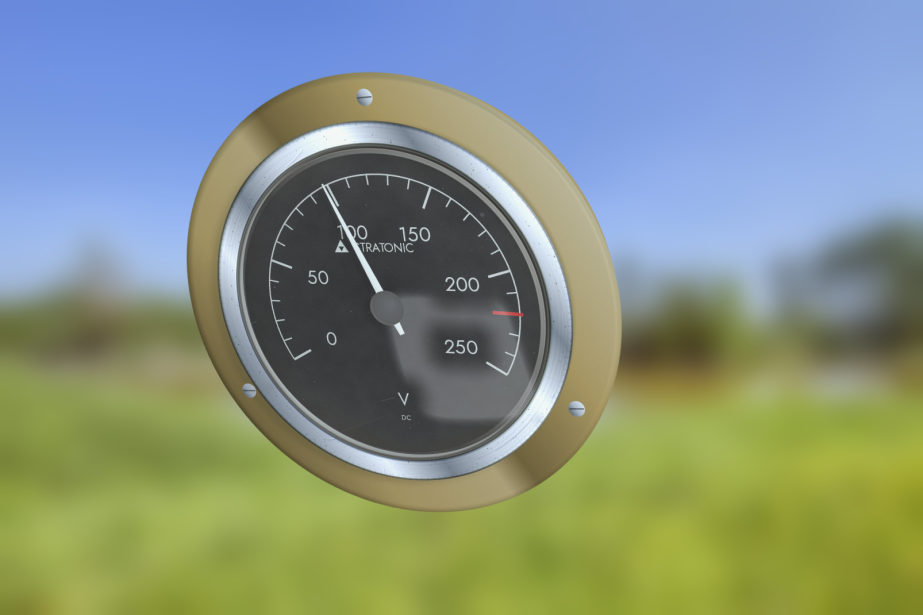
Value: V 100
